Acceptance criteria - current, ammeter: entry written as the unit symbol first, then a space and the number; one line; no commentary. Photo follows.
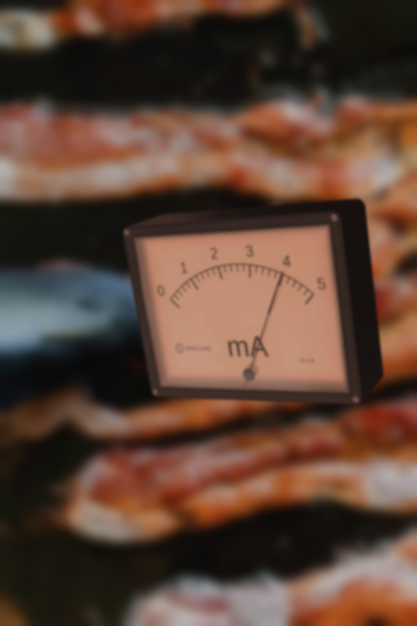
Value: mA 4
